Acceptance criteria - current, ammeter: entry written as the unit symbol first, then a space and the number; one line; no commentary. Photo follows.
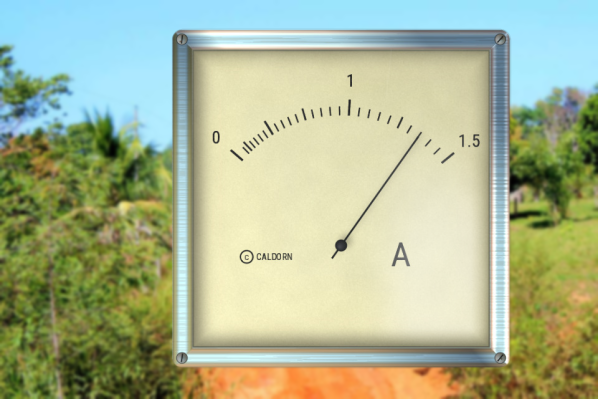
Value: A 1.35
